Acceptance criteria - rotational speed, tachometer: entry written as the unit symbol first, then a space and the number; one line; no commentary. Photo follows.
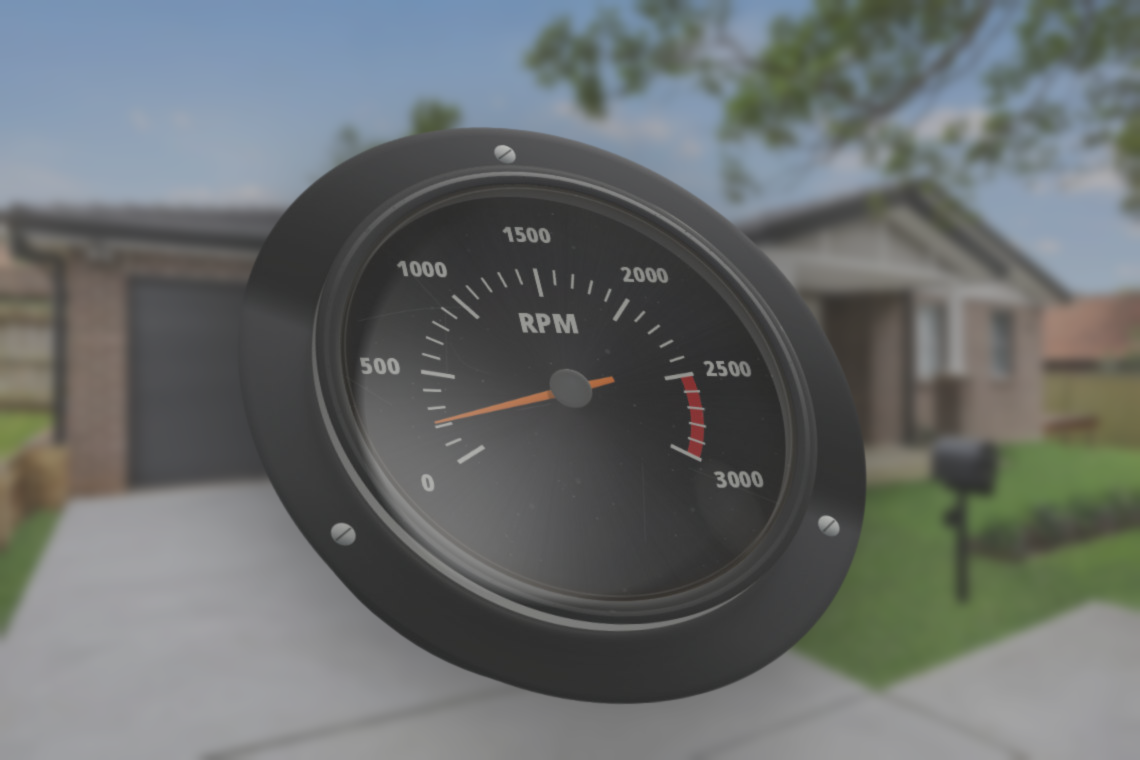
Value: rpm 200
